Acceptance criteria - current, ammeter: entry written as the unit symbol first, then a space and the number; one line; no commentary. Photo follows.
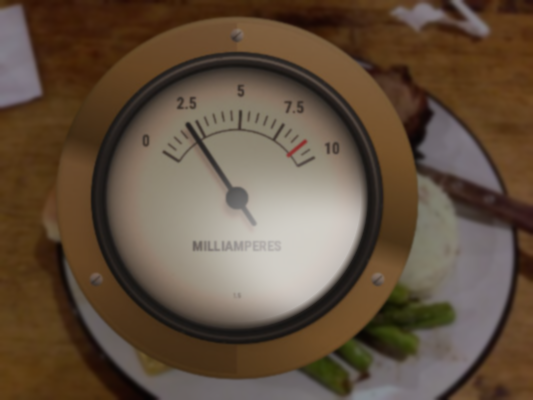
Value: mA 2
